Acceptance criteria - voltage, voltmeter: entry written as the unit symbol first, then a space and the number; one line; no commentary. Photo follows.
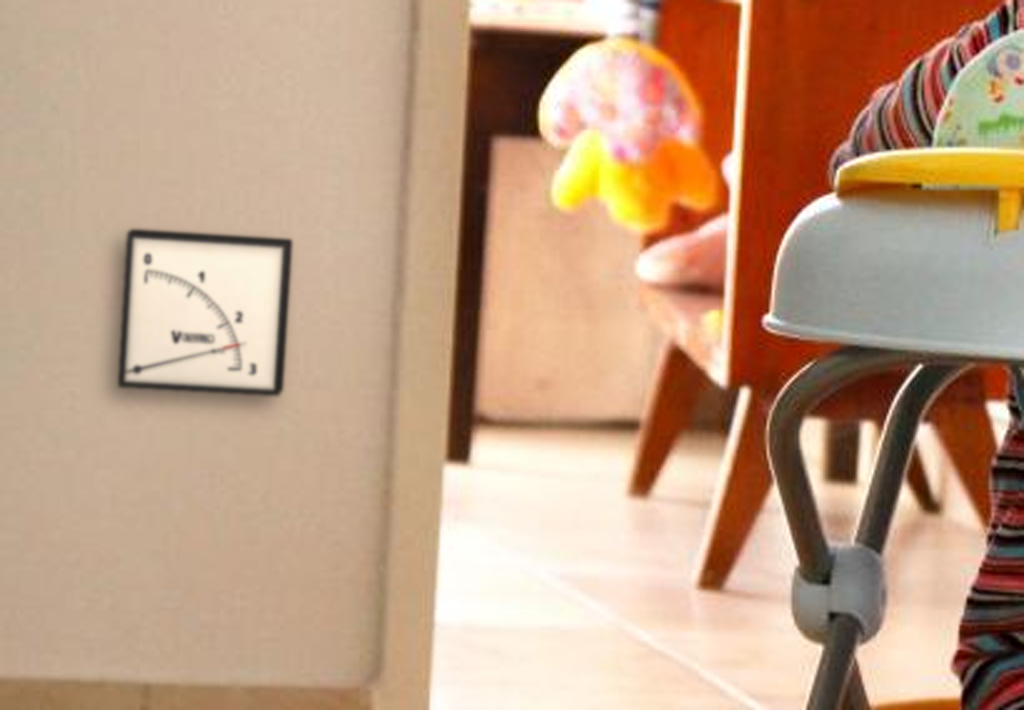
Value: V 2.5
